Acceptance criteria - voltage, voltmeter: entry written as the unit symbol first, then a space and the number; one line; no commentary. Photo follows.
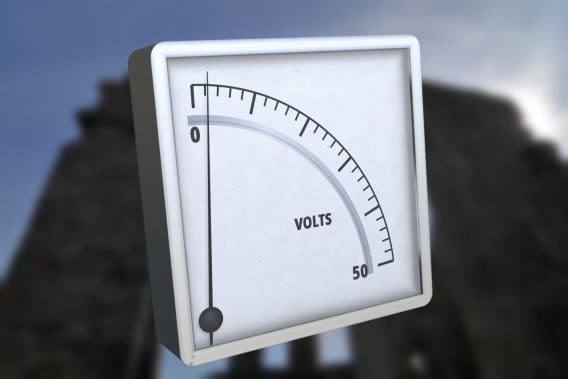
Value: V 2
